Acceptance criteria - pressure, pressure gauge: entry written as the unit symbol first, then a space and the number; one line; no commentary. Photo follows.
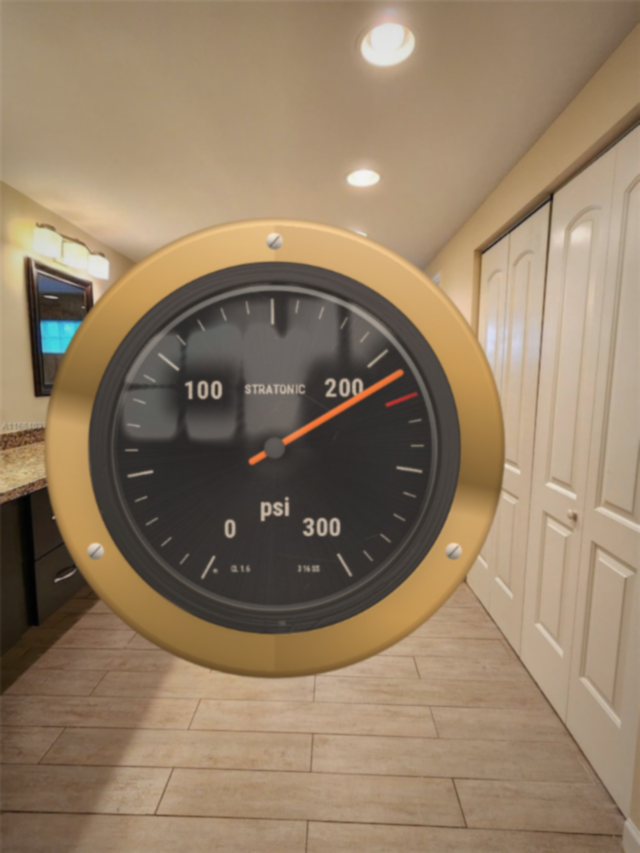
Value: psi 210
